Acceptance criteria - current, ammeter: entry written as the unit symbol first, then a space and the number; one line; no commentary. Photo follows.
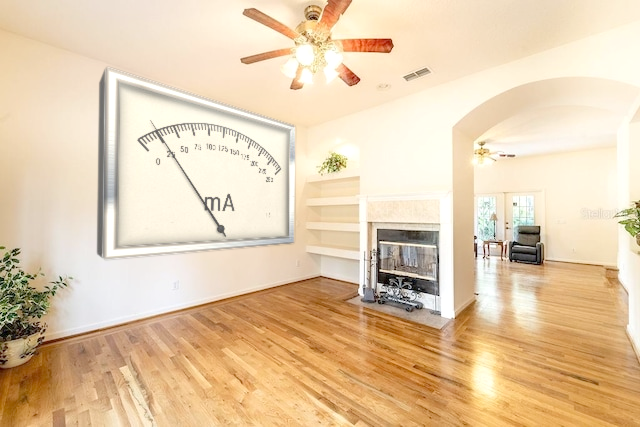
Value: mA 25
